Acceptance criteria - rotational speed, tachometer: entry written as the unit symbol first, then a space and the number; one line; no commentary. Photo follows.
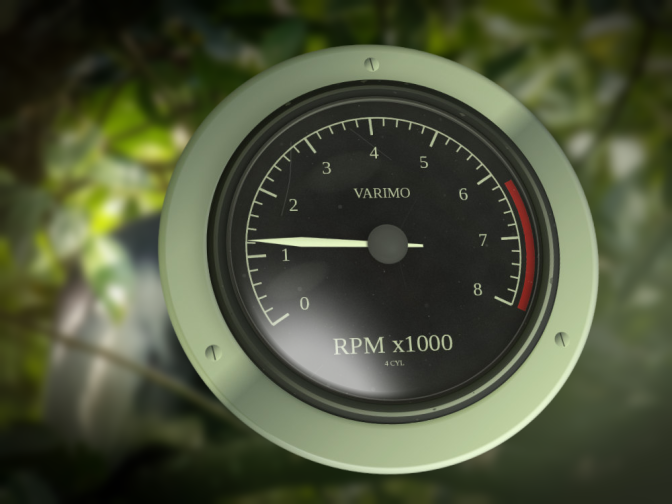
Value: rpm 1200
